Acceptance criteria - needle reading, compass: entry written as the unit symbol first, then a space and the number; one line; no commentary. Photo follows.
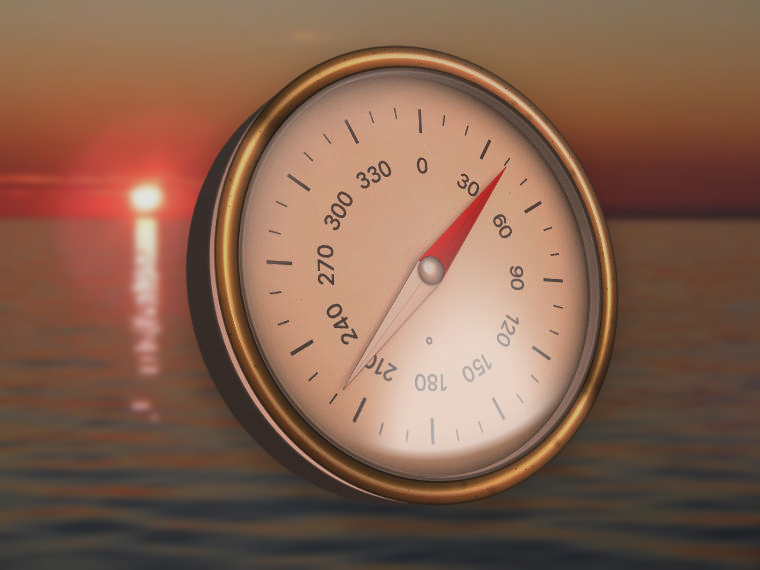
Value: ° 40
